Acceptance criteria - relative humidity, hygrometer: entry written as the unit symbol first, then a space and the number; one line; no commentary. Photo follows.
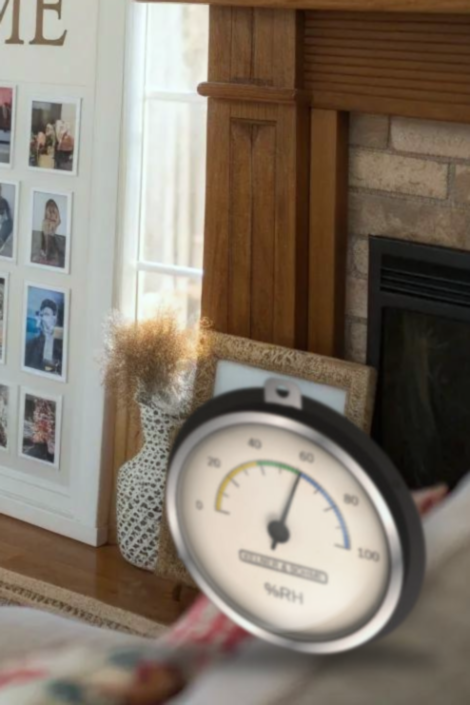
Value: % 60
